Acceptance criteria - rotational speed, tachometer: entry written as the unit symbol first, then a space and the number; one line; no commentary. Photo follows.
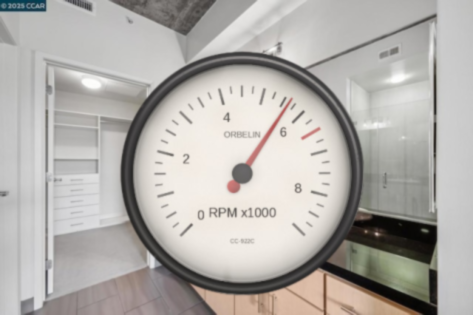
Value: rpm 5625
